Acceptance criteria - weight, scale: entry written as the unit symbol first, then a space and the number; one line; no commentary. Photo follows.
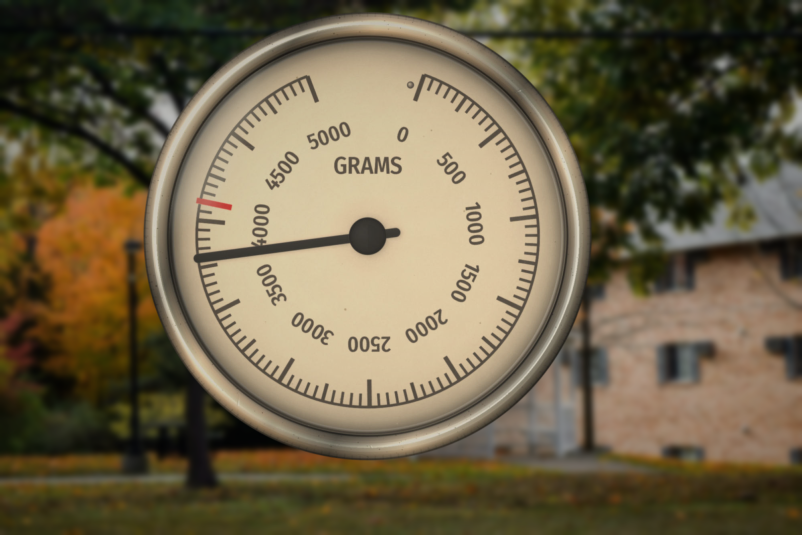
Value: g 3800
